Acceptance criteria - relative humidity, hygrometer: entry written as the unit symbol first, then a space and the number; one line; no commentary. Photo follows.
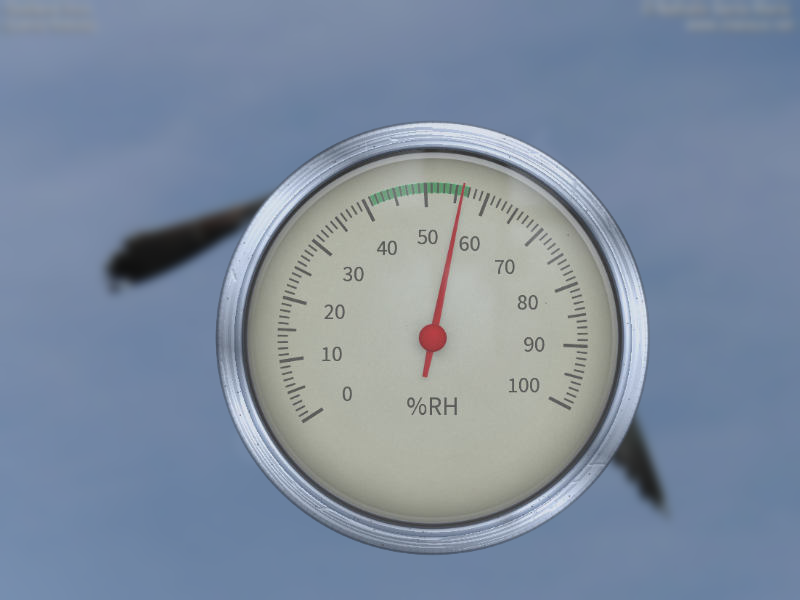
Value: % 56
